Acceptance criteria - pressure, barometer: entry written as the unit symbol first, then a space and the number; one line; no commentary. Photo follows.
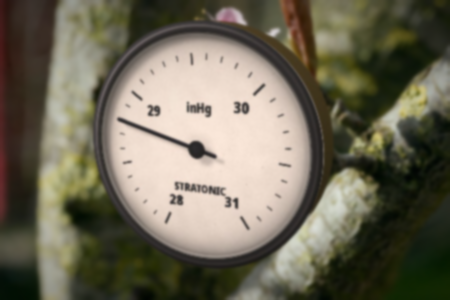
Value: inHg 28.8
